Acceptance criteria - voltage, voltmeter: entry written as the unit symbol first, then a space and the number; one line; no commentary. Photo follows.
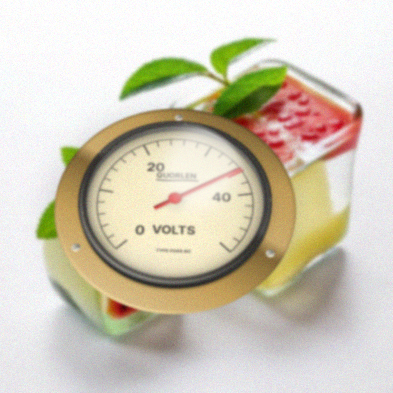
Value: V 36
